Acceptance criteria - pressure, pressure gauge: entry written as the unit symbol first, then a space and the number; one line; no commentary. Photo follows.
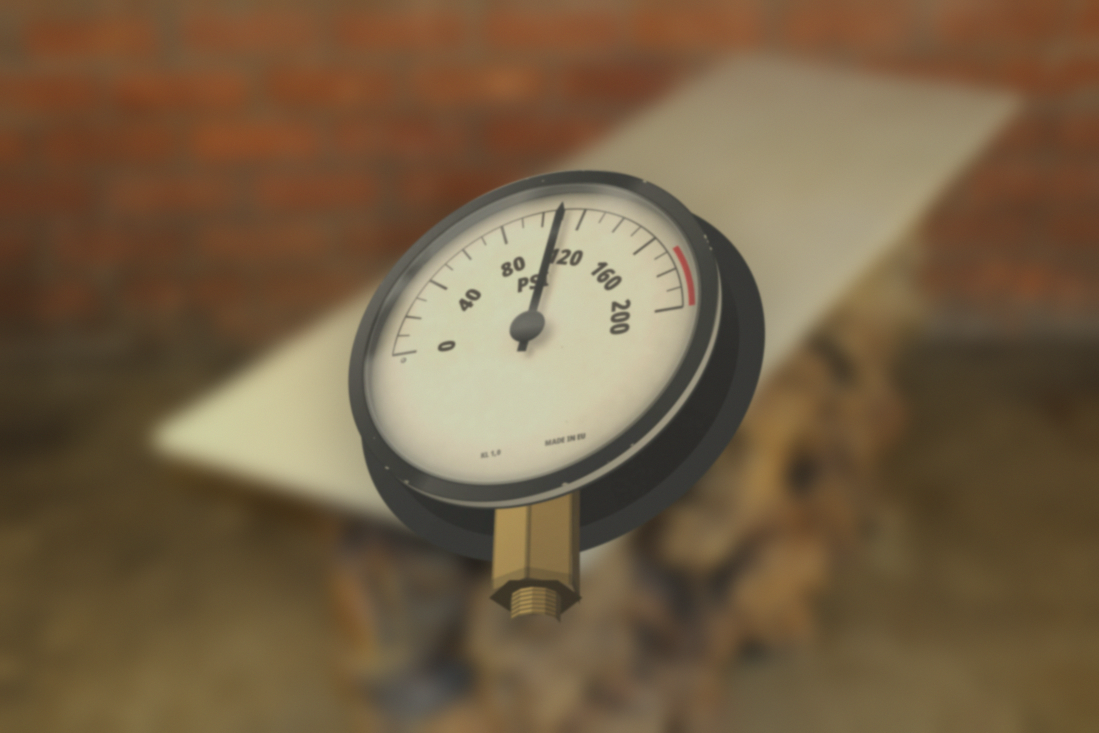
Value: psi 110
